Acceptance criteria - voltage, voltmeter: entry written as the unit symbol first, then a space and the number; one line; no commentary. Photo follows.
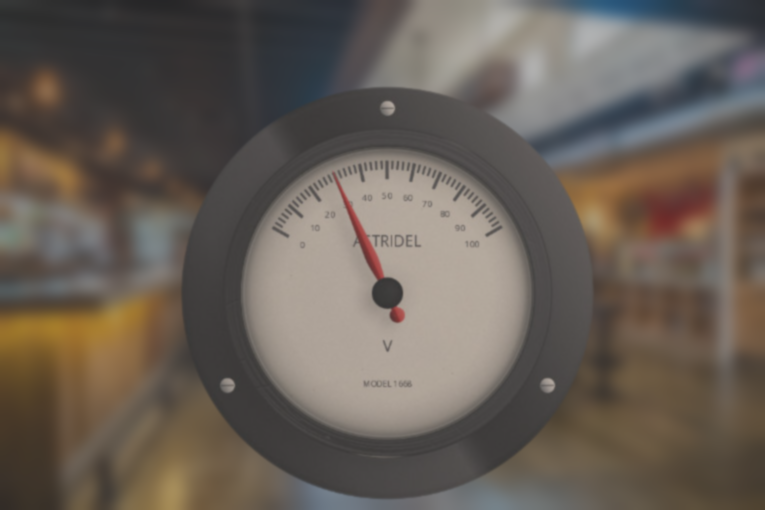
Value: V 30
